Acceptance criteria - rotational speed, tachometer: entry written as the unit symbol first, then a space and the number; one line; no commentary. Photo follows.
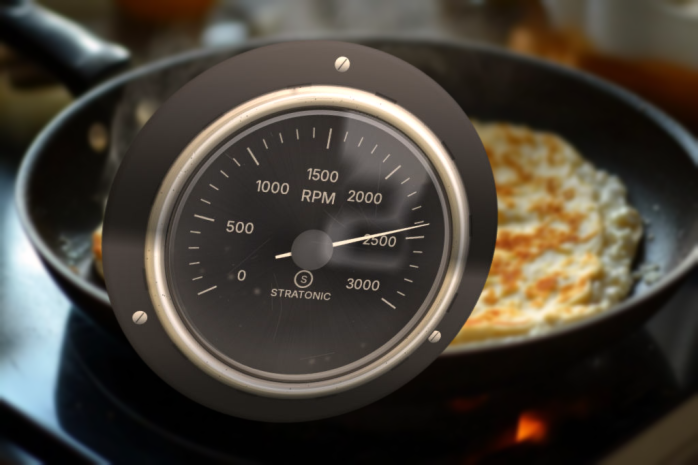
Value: rpm 2400
